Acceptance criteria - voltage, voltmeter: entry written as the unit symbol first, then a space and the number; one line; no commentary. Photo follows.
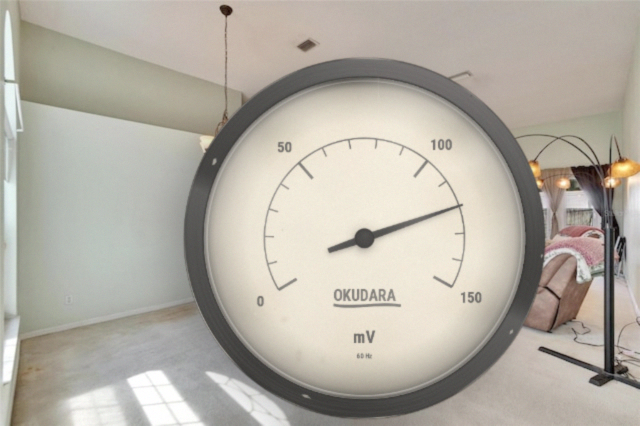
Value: mV 120
